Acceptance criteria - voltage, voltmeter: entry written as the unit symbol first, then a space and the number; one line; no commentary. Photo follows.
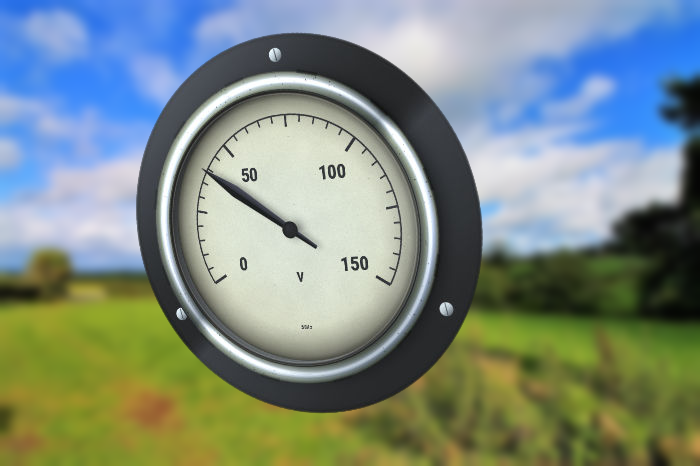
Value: V 40
